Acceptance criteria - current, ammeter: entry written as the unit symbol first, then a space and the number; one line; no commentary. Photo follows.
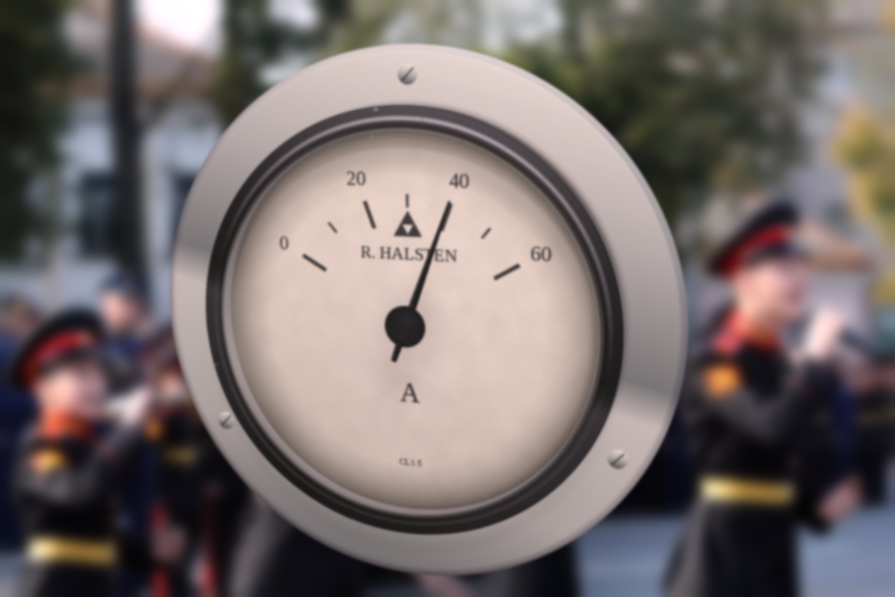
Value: A 40
